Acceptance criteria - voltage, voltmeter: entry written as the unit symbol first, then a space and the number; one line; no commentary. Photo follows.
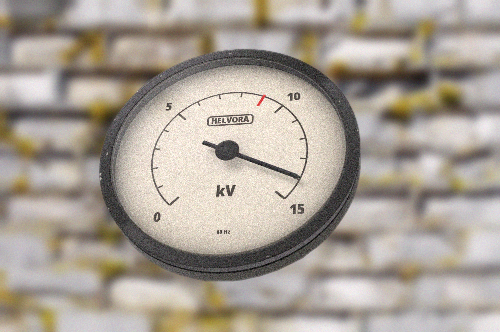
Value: kV 14
